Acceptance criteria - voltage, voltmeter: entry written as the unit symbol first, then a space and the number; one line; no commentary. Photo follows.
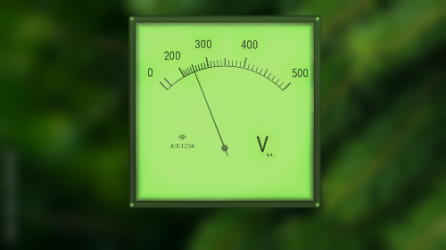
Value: V 250
